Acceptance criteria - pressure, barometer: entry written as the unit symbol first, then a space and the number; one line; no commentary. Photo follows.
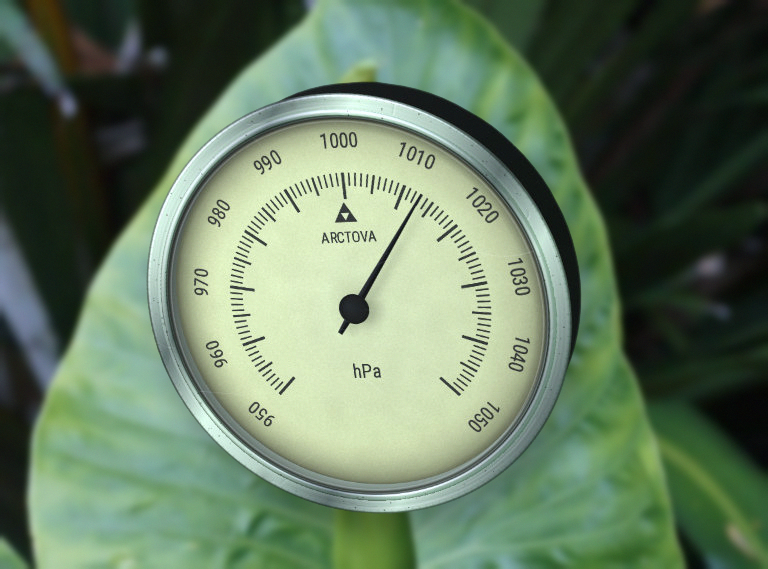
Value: hPa 1013
